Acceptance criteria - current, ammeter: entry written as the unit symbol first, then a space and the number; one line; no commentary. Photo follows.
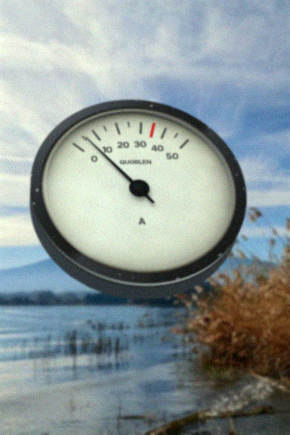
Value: A 5
